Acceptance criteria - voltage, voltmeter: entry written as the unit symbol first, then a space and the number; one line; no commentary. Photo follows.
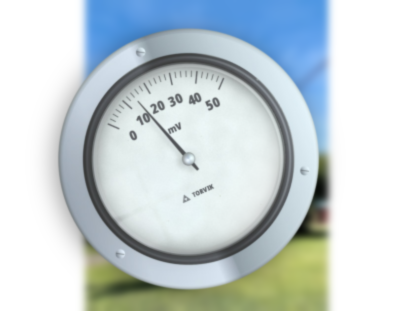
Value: mV 14
